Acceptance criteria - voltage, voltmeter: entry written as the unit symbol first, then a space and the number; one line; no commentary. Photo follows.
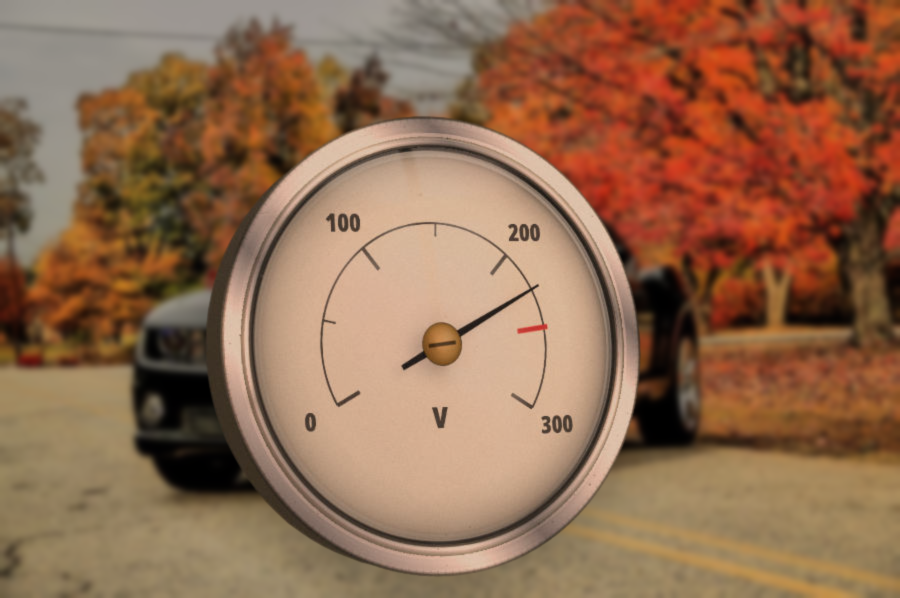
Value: V 225
